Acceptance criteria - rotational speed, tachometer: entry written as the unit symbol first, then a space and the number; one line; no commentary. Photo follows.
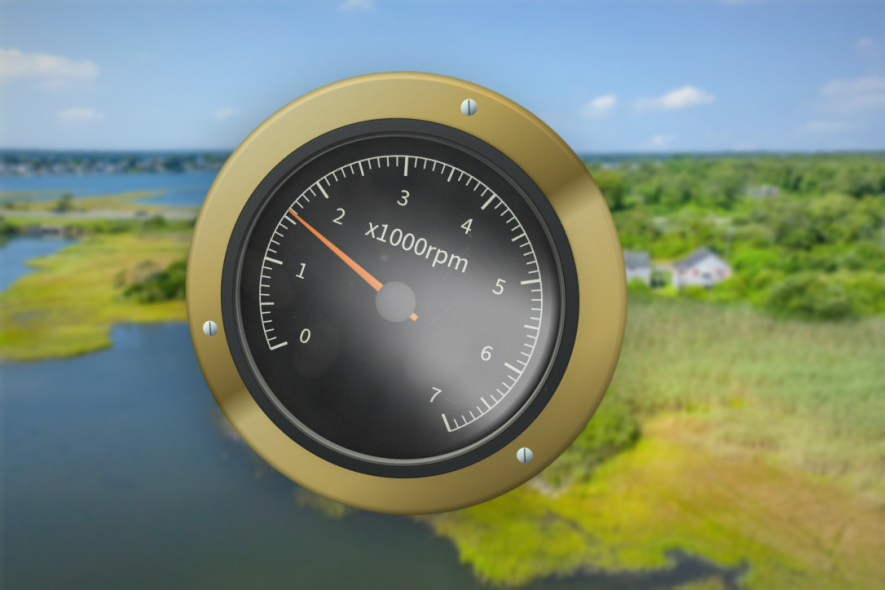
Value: rpm 1600
